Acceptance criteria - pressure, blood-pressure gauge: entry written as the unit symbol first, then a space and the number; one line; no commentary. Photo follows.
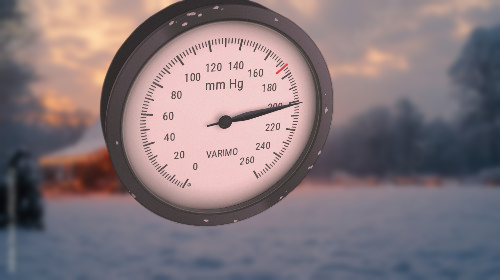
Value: mmHg 200
